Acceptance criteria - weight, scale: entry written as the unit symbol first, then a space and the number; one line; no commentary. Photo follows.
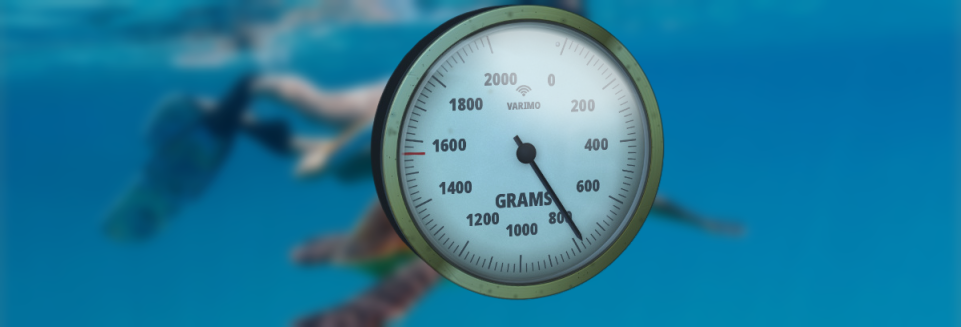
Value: g 780
